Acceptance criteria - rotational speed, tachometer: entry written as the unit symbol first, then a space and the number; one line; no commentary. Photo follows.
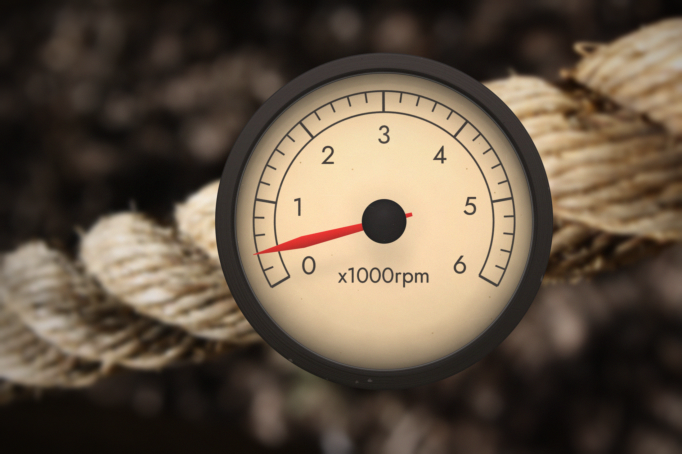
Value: rpm 400
